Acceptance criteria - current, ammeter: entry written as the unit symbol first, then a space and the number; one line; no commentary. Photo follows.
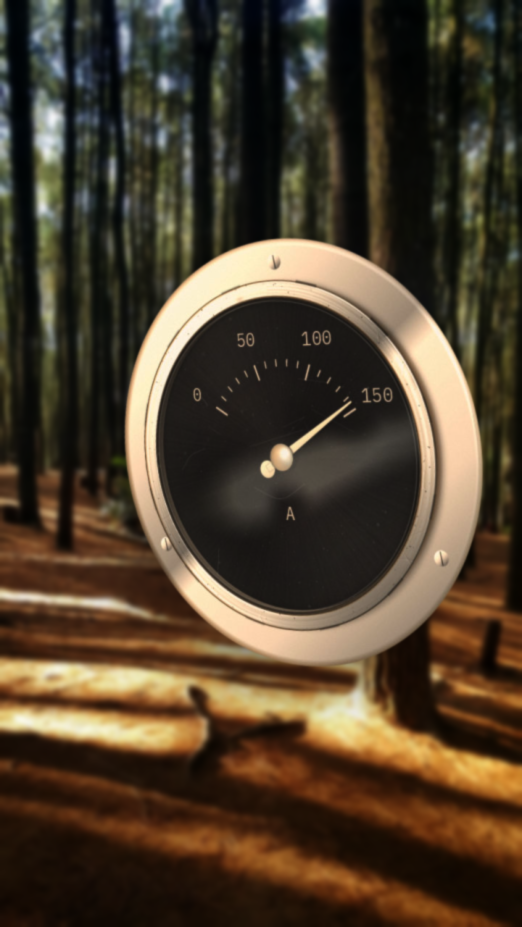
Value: A 145
